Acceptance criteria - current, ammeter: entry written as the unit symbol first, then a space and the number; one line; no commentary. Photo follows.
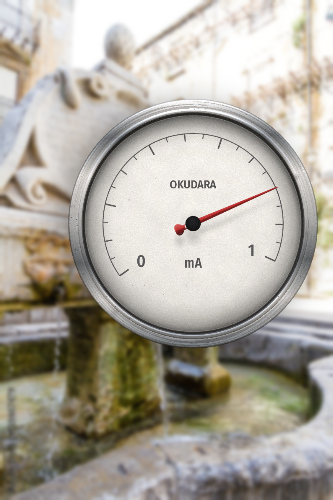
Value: mA 0.8
